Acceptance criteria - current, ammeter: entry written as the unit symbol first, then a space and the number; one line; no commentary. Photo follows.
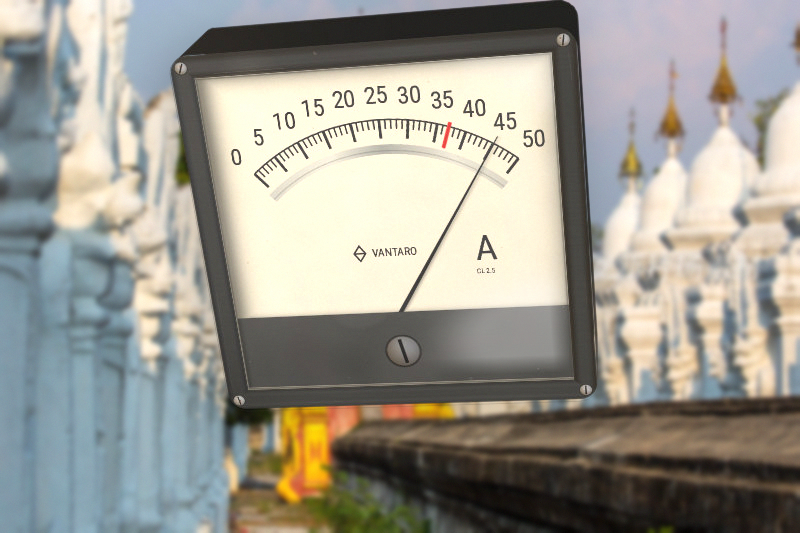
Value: A 45
